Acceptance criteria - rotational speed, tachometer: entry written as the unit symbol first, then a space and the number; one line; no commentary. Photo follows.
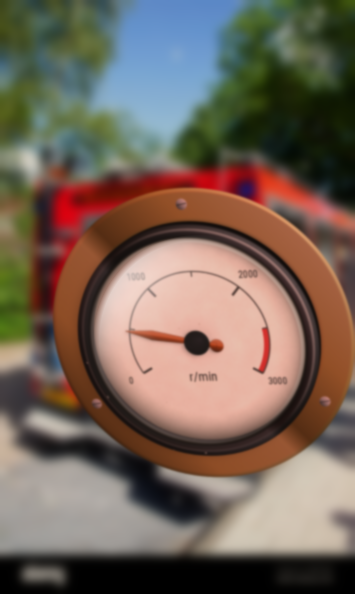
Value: rpm 500
